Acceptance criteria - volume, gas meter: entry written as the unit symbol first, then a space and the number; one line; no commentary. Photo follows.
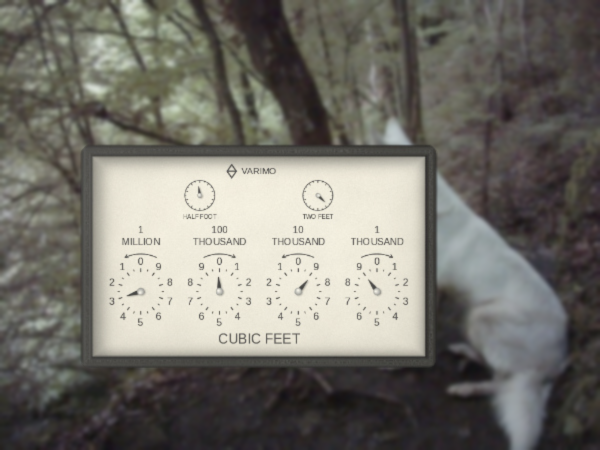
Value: ft³ 298900
